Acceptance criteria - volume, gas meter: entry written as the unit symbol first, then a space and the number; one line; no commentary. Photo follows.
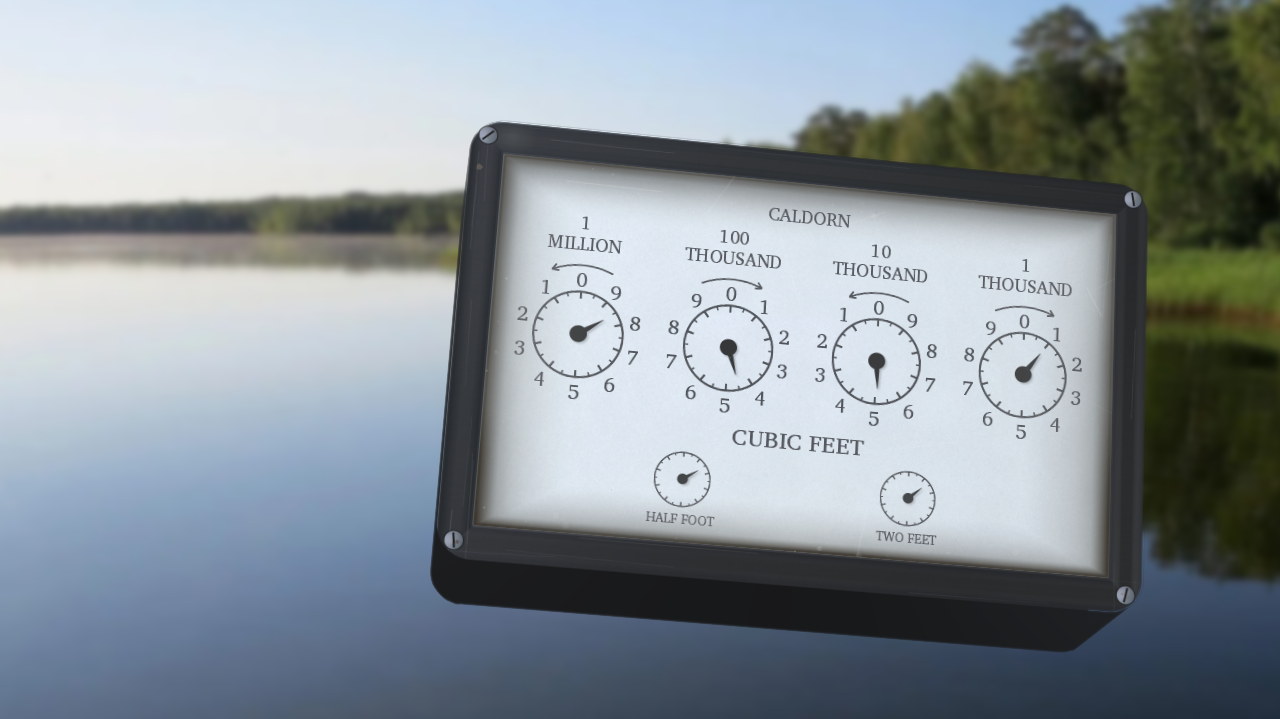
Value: ft³ 845100
